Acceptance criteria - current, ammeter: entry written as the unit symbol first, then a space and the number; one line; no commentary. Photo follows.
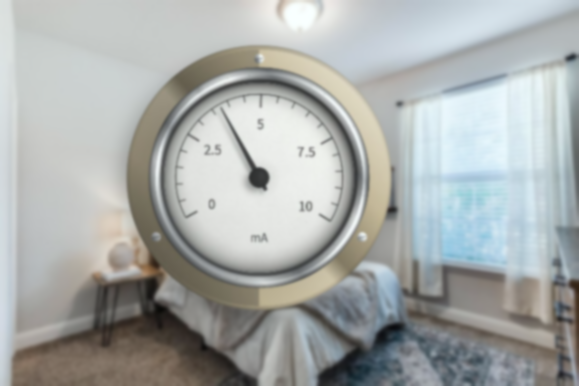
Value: mA 3.75
